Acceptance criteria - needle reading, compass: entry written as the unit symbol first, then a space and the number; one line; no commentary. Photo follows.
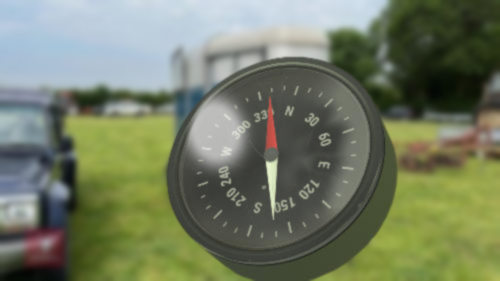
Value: ° 340
